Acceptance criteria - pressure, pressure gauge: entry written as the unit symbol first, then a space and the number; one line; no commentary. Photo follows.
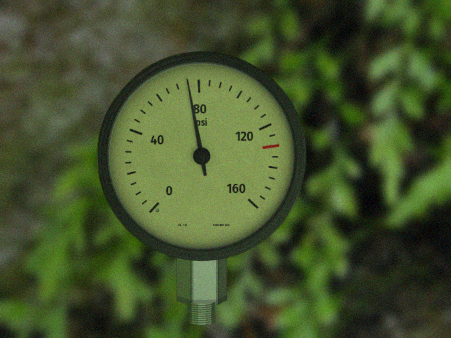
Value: psi 75
